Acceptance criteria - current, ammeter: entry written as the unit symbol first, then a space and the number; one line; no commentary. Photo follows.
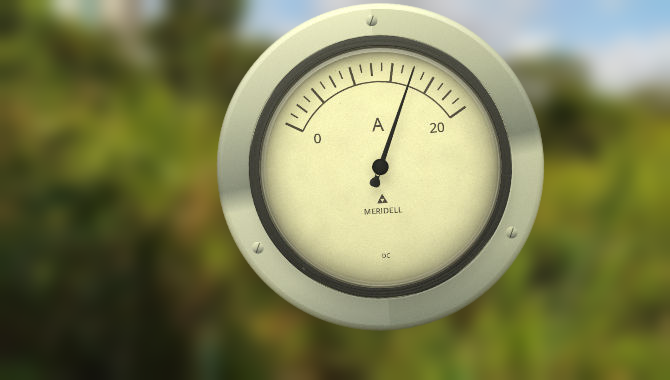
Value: A 14
